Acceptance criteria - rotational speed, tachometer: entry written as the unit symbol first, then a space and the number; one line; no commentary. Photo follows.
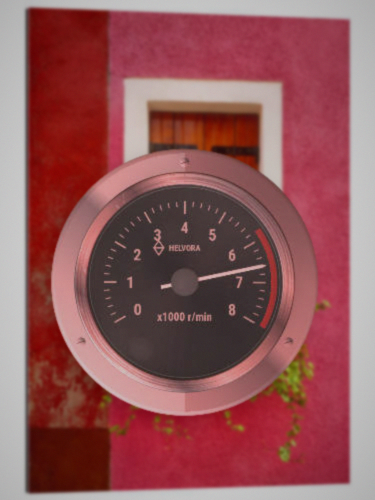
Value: rpm 6600
